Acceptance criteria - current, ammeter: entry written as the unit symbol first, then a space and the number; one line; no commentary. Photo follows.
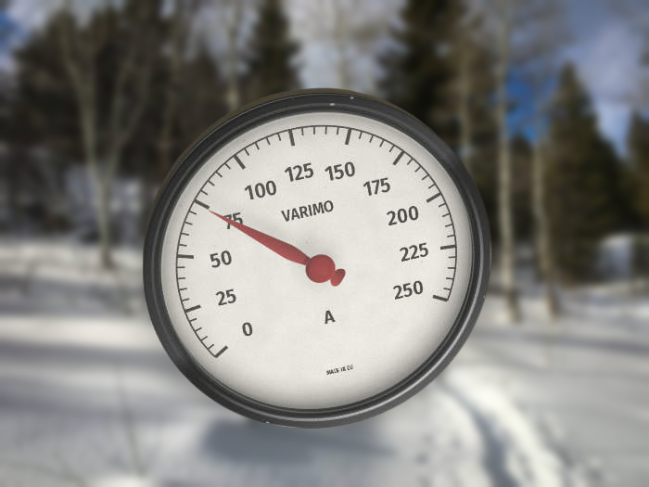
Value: A 75
